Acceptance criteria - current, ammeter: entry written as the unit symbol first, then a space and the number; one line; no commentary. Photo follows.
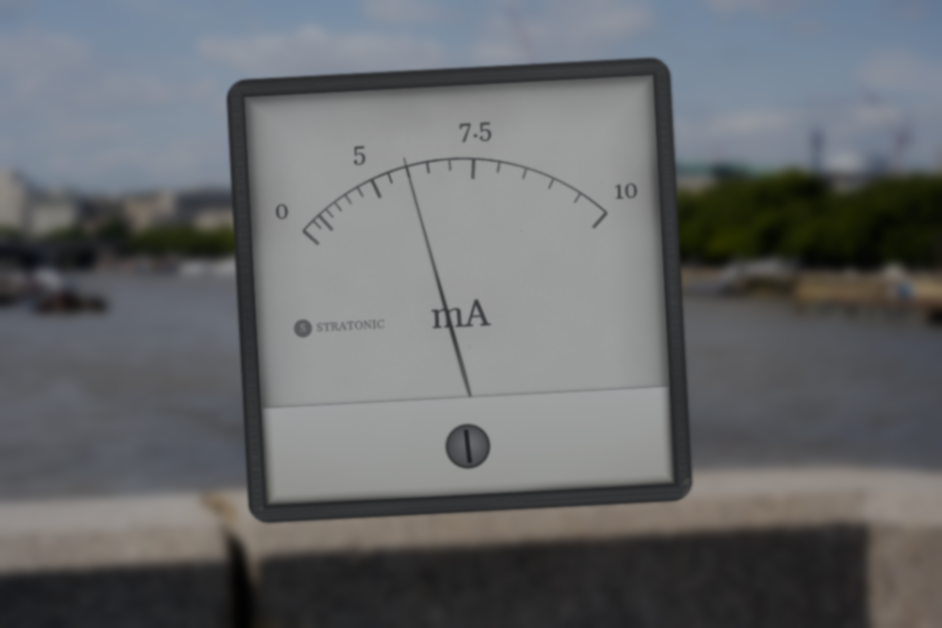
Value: mA 6
